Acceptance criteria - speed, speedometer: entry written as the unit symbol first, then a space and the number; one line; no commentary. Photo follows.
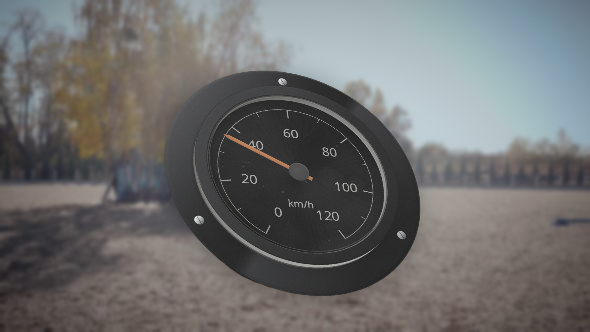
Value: km/h 35
